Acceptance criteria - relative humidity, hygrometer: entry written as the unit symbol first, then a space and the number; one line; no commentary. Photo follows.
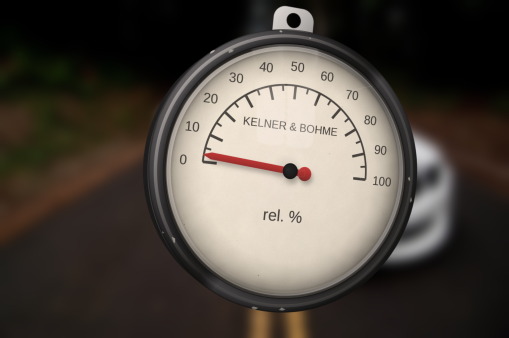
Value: % 2.5
